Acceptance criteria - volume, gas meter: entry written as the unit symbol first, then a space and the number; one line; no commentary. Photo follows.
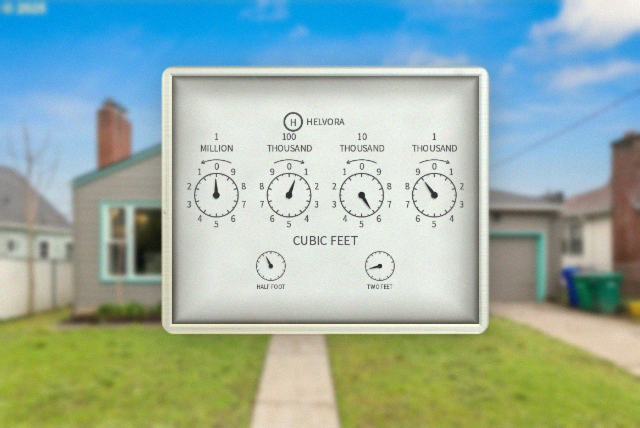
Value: ft³ 5900
